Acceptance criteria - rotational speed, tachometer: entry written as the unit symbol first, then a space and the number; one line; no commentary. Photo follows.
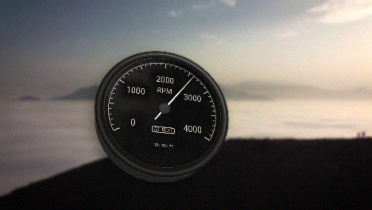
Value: rpm 2600
